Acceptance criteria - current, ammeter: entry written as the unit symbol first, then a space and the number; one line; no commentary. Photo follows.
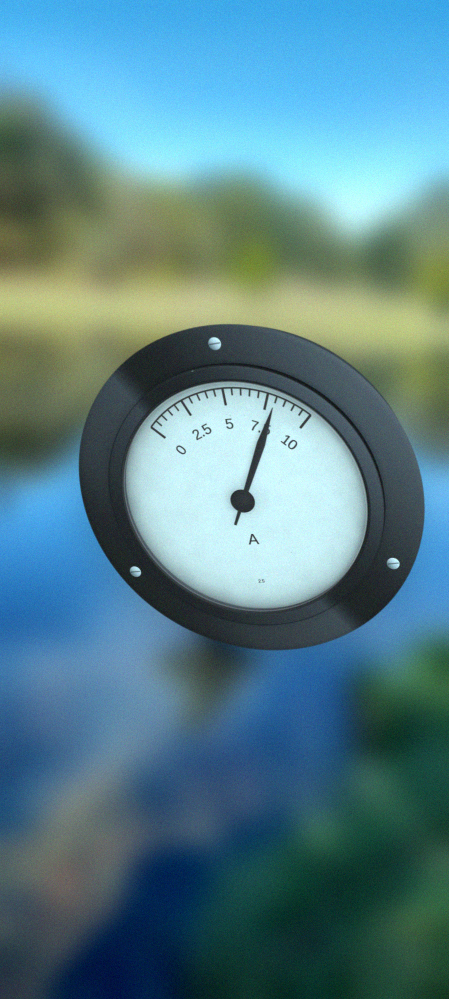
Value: A 8
